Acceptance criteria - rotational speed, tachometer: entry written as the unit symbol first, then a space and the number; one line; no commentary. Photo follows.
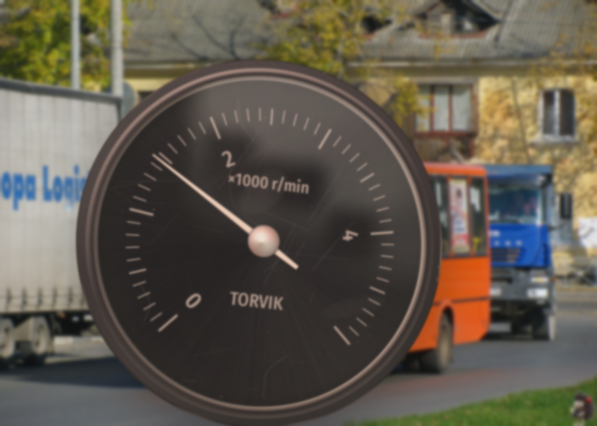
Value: rpm 1450
